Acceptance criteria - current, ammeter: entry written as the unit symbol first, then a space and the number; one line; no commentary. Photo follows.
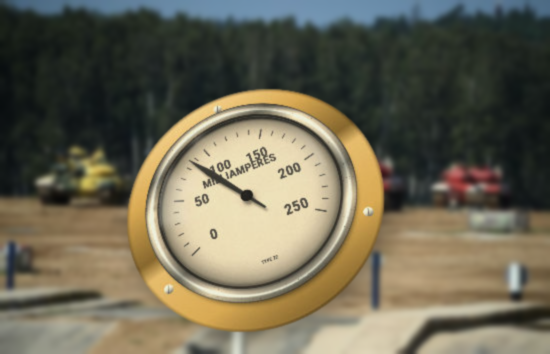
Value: mA 85
